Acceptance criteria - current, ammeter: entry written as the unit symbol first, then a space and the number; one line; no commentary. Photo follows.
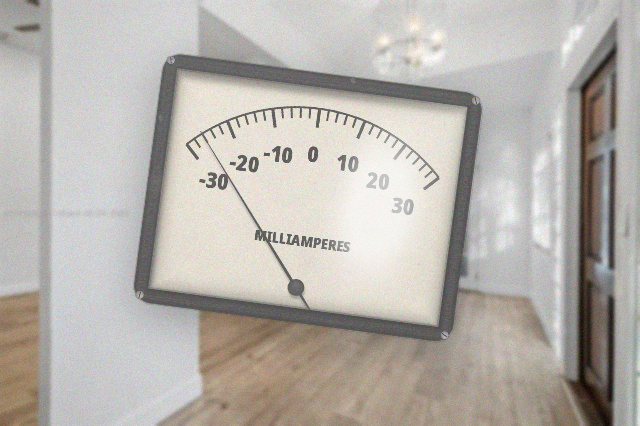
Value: mA -26
